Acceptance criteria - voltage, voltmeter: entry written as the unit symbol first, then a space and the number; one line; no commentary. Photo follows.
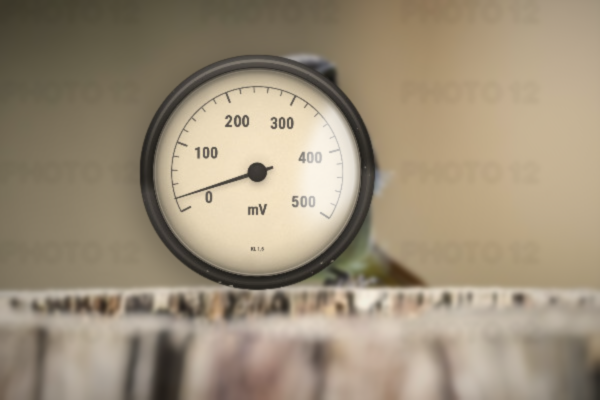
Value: mV 20
